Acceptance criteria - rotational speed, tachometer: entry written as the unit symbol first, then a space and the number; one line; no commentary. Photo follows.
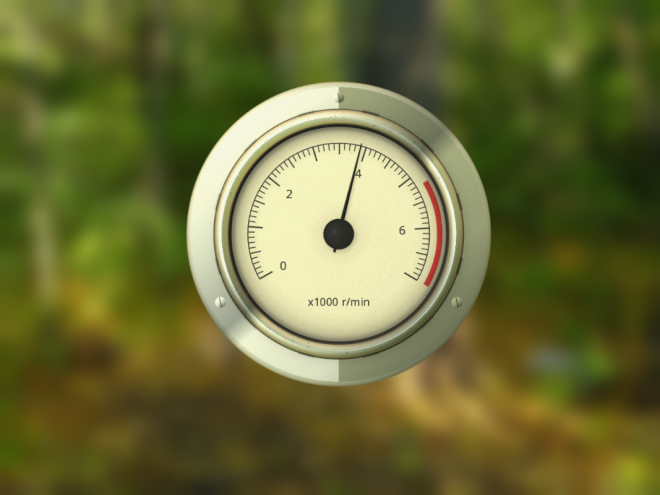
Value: rpm 3900
